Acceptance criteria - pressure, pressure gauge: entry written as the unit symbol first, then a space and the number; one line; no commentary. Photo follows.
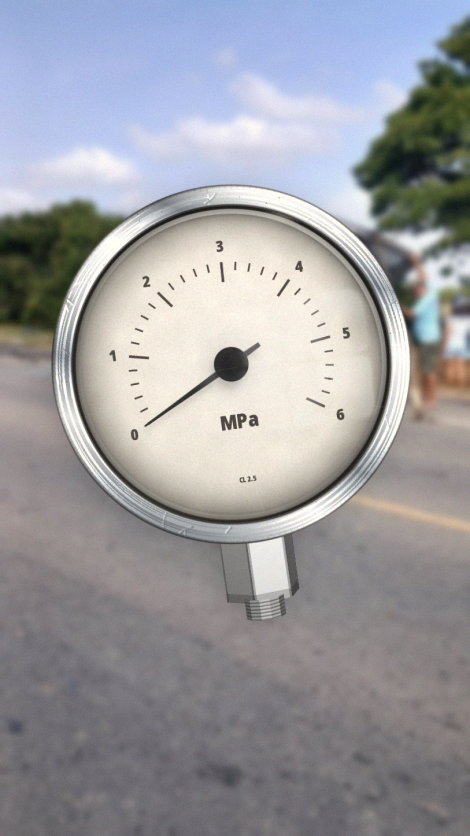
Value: MPa 0
